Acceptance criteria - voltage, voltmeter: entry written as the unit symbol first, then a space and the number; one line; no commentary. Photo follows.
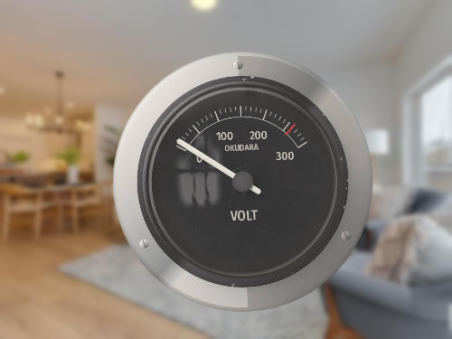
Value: V 10
